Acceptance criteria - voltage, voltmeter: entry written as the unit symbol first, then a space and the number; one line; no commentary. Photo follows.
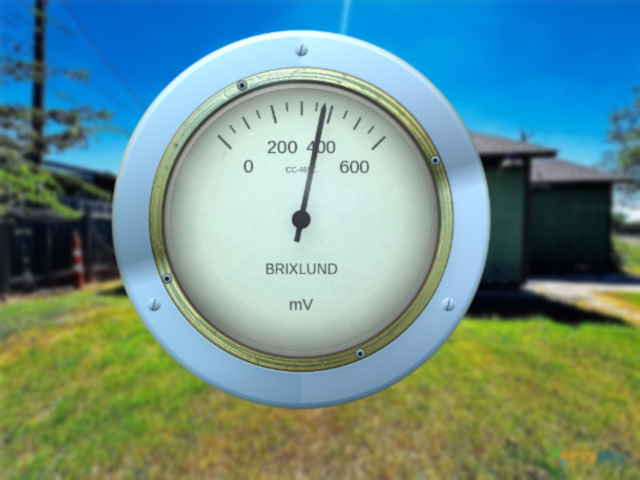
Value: mV 375
